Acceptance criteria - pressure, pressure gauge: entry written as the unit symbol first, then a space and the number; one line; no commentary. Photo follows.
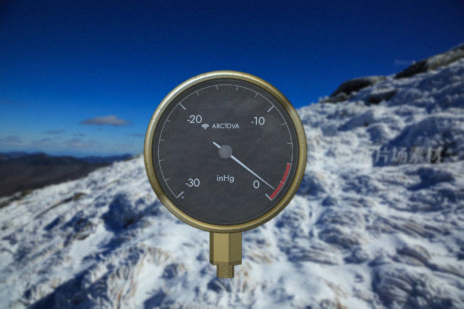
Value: inHg -1
